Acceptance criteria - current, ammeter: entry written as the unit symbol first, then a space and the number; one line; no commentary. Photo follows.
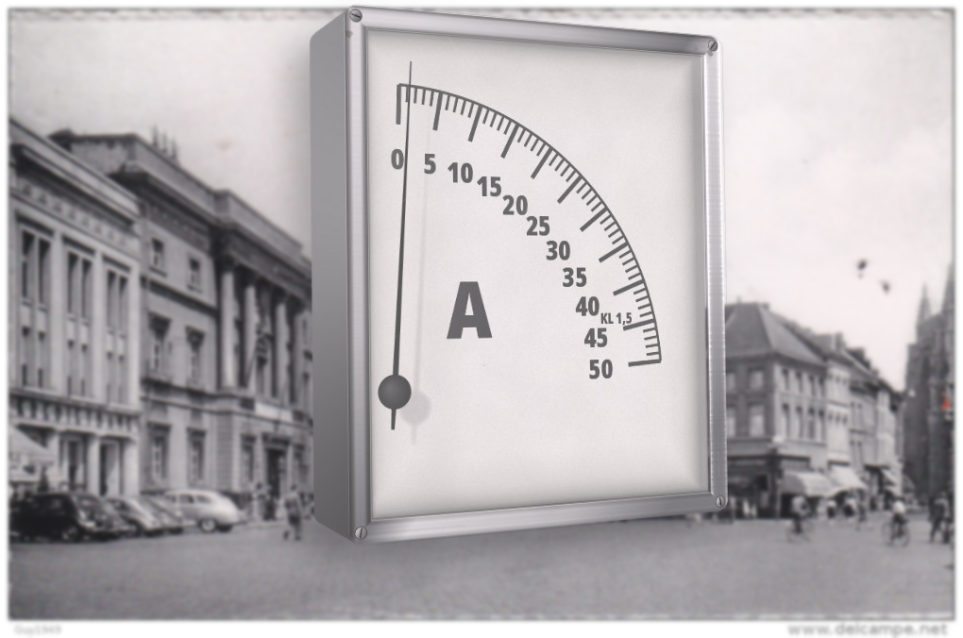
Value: A 1
